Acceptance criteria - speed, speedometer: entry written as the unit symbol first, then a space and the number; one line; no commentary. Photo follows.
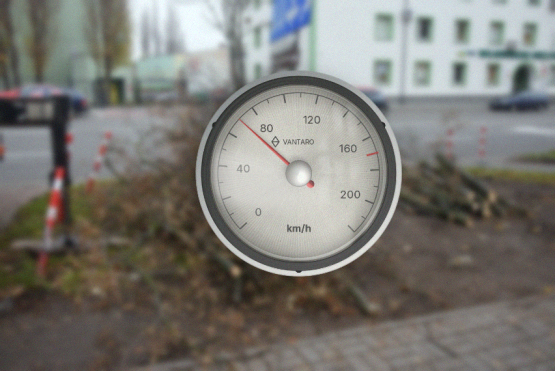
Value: km/h 70
